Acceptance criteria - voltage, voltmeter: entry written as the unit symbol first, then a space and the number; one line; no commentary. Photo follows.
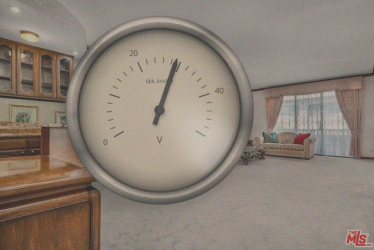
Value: V 29
